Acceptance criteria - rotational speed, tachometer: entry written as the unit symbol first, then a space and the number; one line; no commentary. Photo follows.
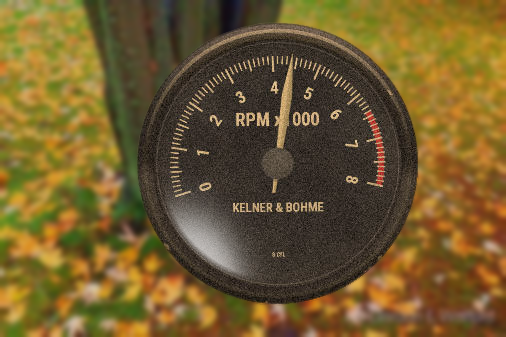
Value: rpm 4400
